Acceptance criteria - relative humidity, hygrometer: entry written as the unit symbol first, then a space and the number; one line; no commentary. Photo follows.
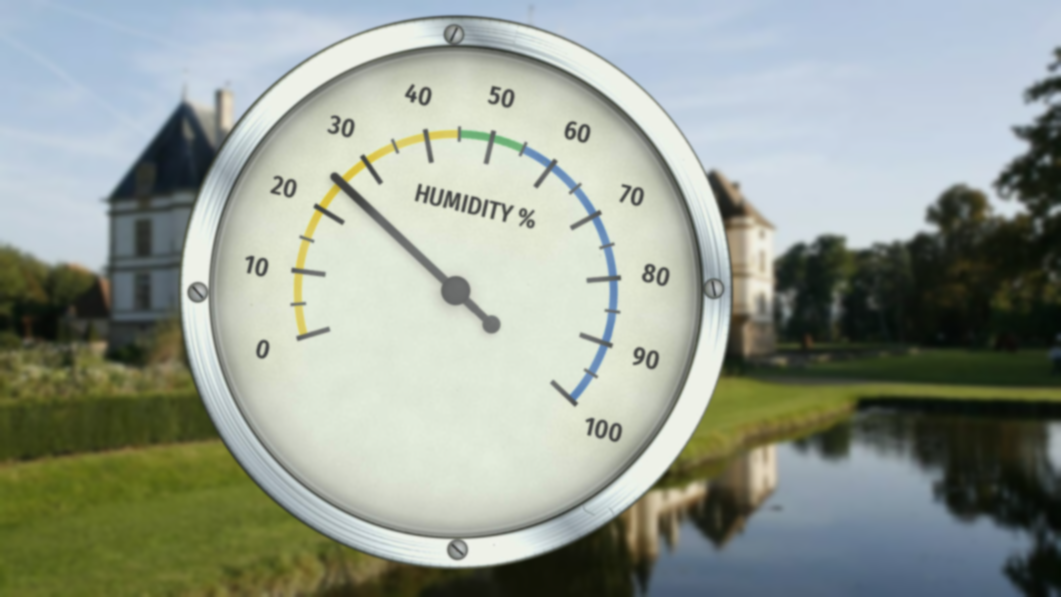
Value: % 25
